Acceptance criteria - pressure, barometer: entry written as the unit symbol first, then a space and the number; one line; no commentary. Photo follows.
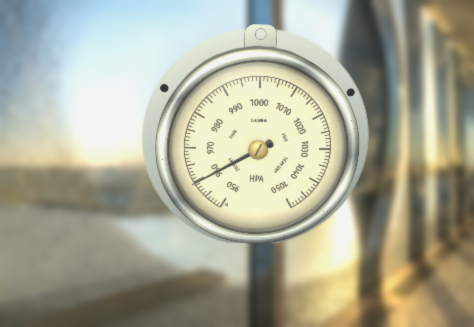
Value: hPa 960
